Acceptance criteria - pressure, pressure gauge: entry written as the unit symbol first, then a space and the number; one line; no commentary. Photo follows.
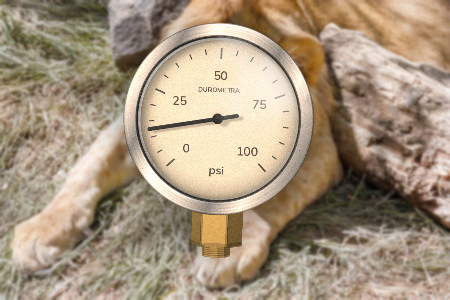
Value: psi 12.5
